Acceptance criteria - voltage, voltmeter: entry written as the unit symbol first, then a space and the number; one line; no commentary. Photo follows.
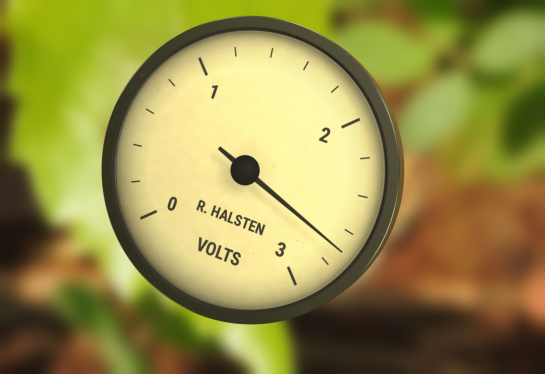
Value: V 2.7
